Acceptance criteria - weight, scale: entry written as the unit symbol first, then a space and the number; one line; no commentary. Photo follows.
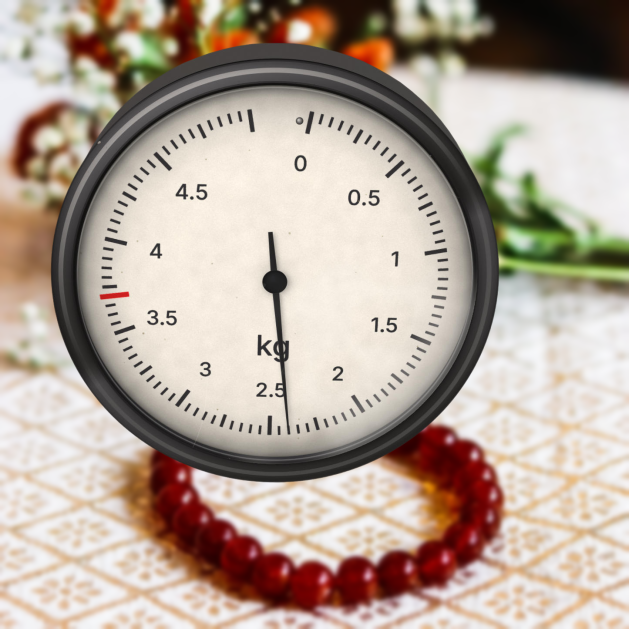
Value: kg 2.4
